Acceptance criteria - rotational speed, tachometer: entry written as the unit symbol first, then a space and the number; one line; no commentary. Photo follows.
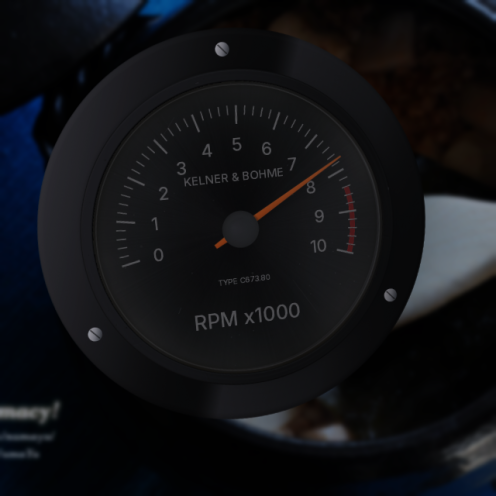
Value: rpm 7700
